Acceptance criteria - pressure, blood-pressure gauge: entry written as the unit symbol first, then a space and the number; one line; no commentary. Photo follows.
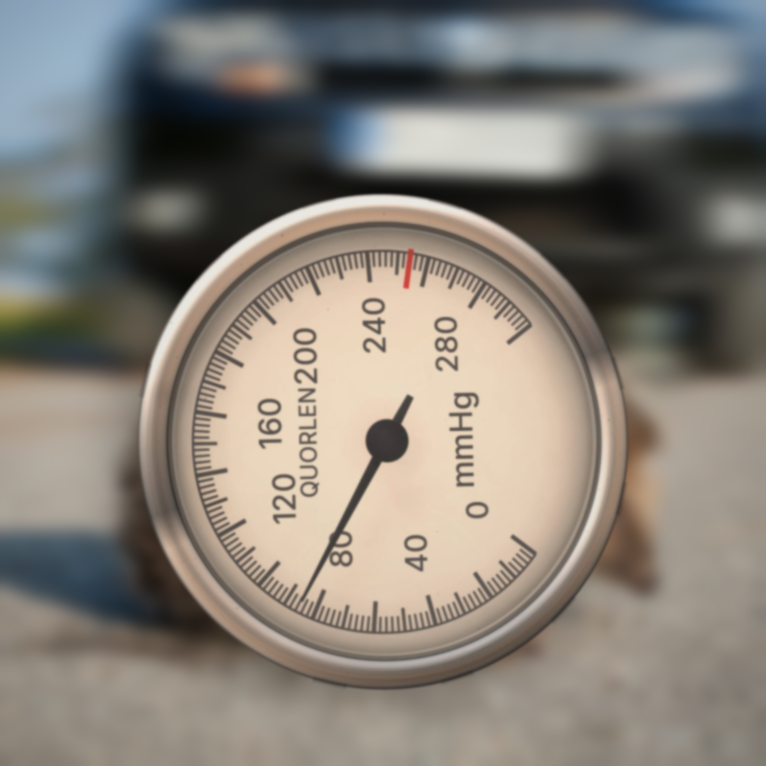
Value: mmHg 86
